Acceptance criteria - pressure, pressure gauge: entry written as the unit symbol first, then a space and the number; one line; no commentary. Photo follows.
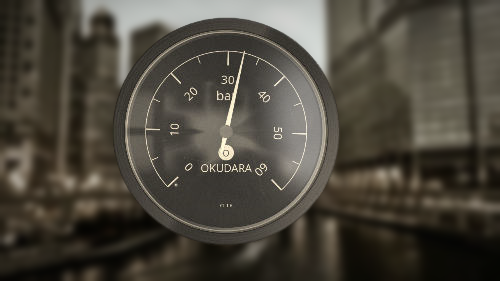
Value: bar 32.5
